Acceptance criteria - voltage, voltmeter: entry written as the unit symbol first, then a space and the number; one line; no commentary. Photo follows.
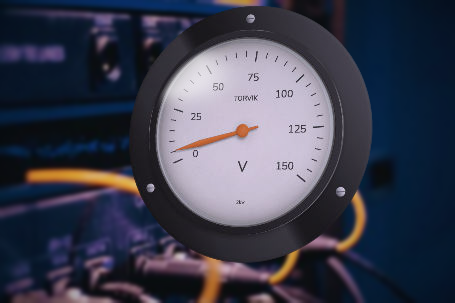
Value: V 5
